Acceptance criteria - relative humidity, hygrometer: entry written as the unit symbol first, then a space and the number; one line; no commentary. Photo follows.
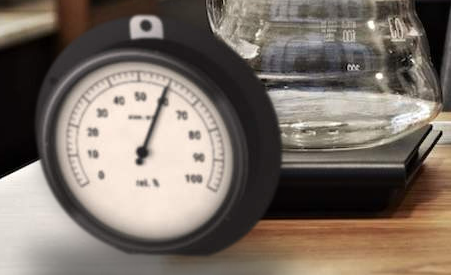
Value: % 60
